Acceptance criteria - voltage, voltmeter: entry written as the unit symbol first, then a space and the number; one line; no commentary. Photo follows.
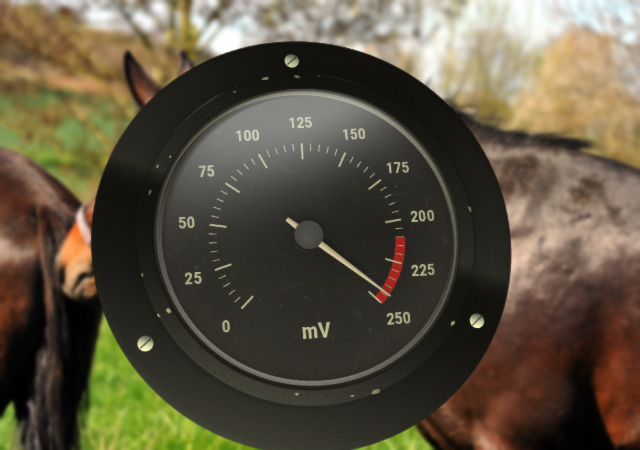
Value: mV 245
